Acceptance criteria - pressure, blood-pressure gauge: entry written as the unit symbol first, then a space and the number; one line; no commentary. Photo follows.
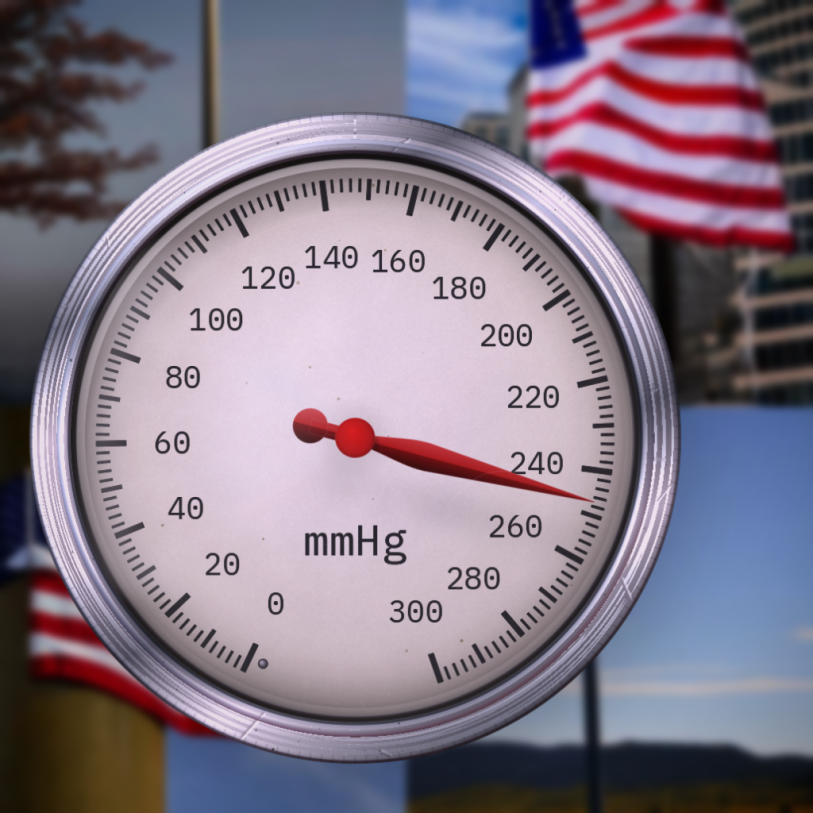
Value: mmHg 247
